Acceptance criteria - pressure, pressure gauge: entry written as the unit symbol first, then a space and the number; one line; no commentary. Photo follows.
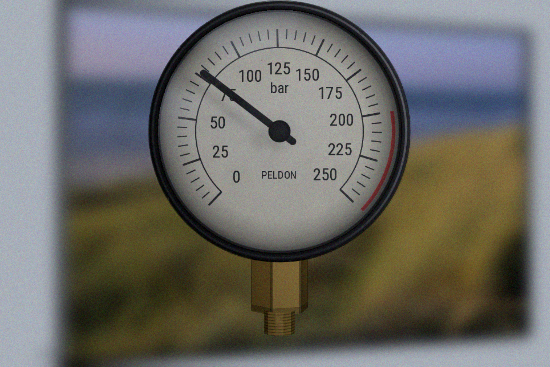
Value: bar 77.5
